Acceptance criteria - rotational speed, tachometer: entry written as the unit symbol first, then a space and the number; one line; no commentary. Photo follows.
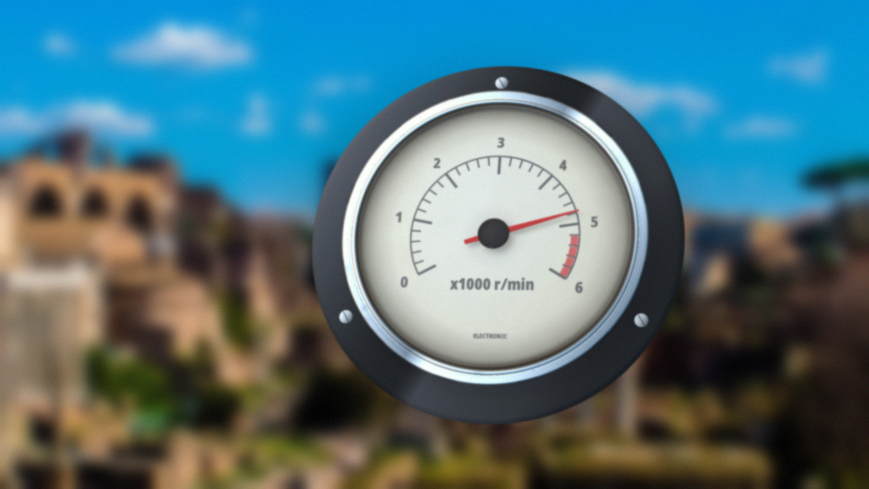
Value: rpm 4800
